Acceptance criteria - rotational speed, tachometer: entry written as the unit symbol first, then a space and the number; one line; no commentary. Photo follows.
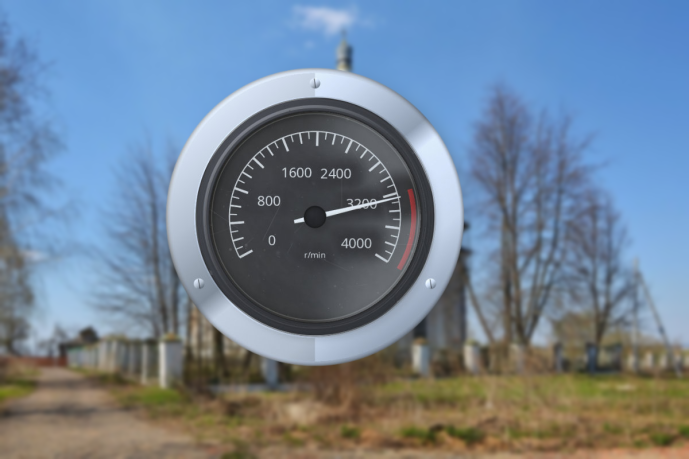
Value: rpm 3250
